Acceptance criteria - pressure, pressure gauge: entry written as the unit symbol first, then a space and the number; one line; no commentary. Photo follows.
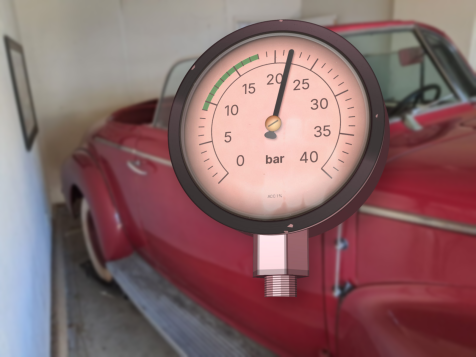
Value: bar 22
